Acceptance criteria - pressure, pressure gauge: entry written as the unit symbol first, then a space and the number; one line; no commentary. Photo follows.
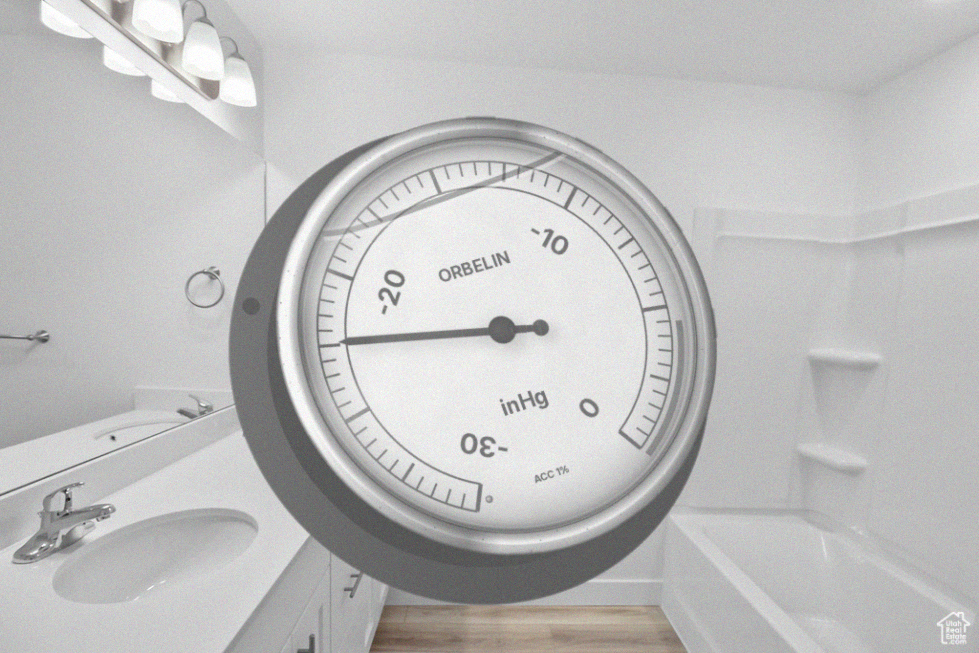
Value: inHg -22.5
